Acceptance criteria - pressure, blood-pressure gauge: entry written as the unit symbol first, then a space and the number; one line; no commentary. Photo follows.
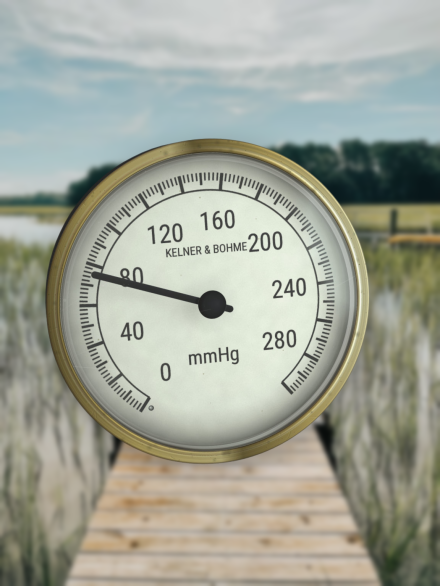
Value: mmHg 76
